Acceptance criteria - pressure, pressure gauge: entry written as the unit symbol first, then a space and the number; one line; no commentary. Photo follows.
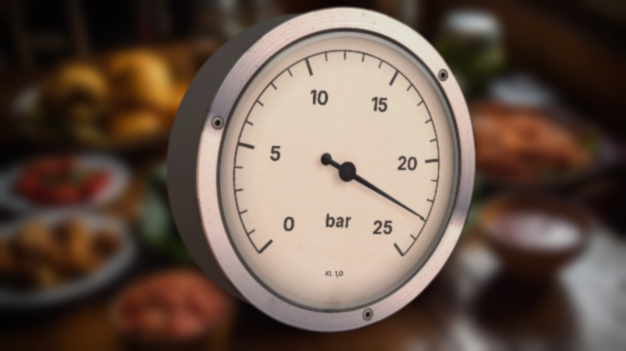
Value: bar 23
